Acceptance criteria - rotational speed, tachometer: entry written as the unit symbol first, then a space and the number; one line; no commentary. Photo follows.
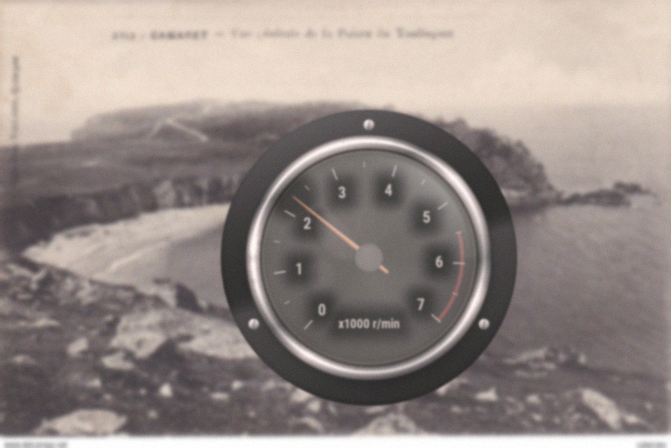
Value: rpm 2250
